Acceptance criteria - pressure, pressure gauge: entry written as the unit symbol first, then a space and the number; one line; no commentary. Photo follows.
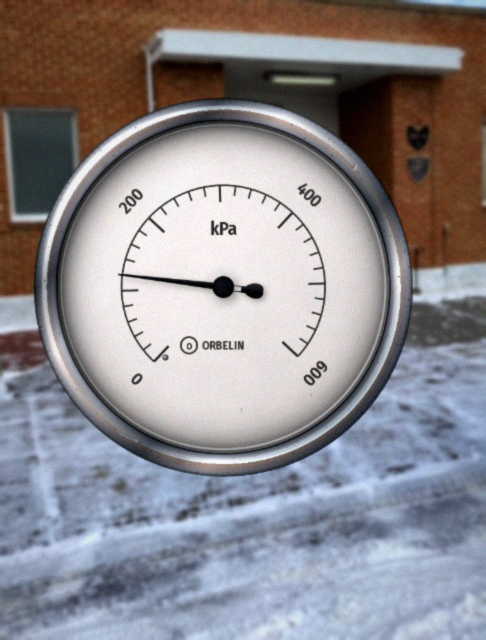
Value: kPa 120
